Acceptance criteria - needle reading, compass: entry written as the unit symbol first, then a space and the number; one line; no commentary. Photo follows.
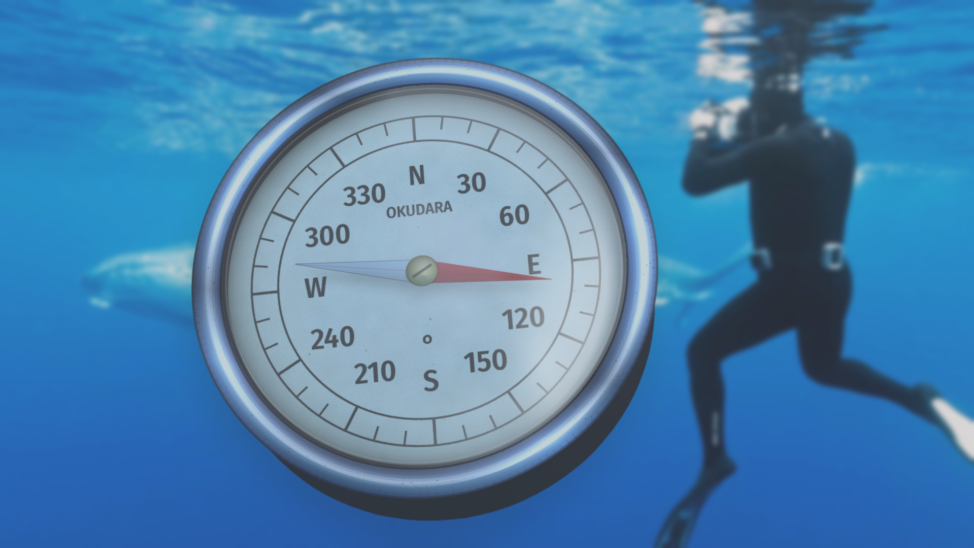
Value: ° 100
